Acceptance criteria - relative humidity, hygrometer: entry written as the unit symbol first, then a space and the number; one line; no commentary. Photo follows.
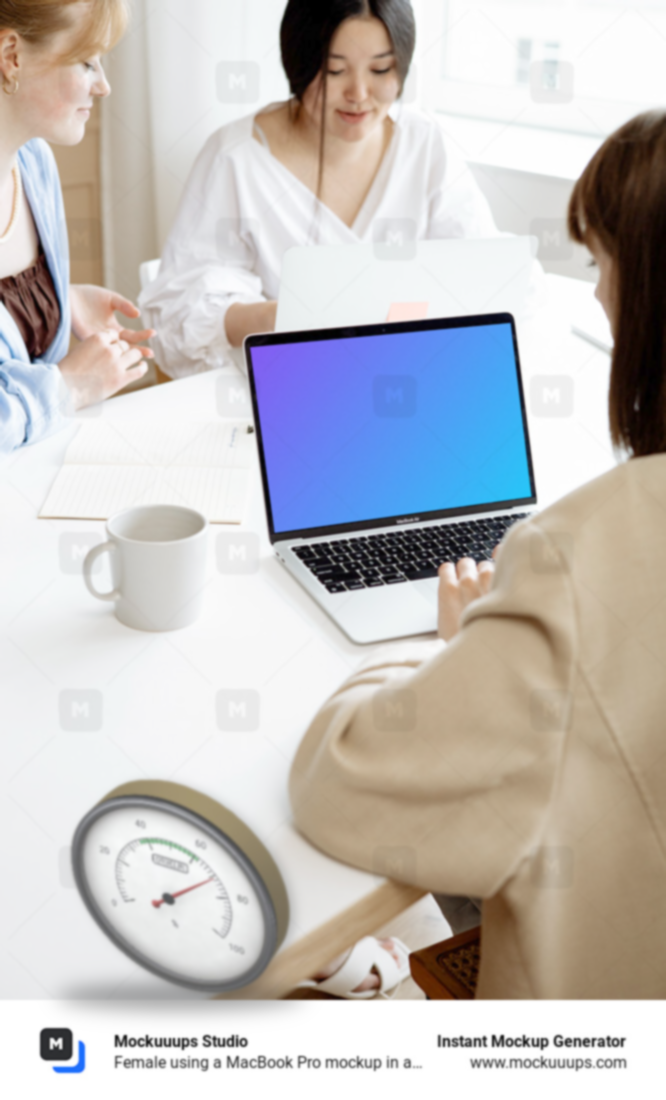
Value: % 70
